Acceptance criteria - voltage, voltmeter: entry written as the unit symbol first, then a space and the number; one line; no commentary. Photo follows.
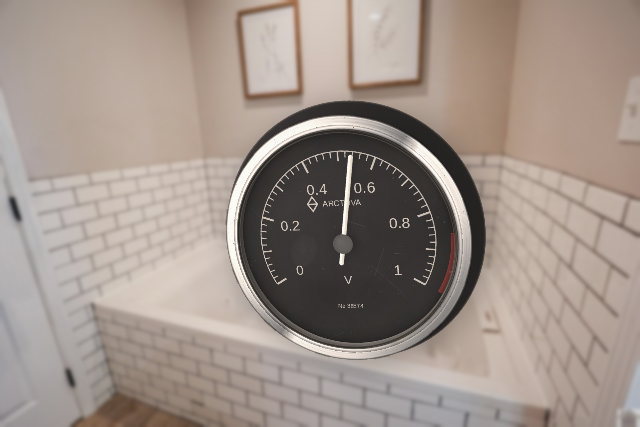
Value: V 0.54
